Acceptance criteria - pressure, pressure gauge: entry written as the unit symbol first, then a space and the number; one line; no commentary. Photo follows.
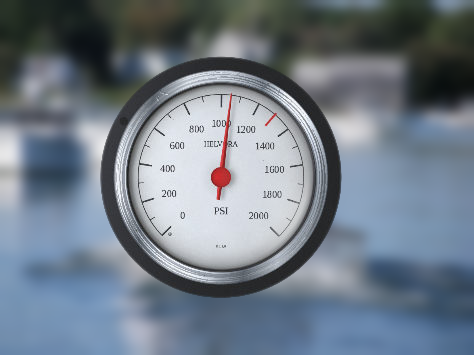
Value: psi 1050
